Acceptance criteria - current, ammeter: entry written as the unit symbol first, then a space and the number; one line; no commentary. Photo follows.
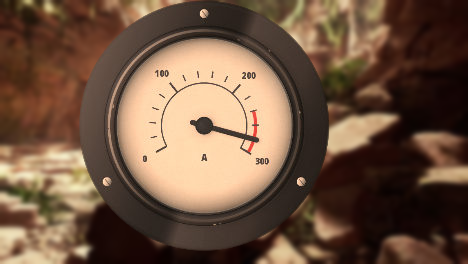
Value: A 280
